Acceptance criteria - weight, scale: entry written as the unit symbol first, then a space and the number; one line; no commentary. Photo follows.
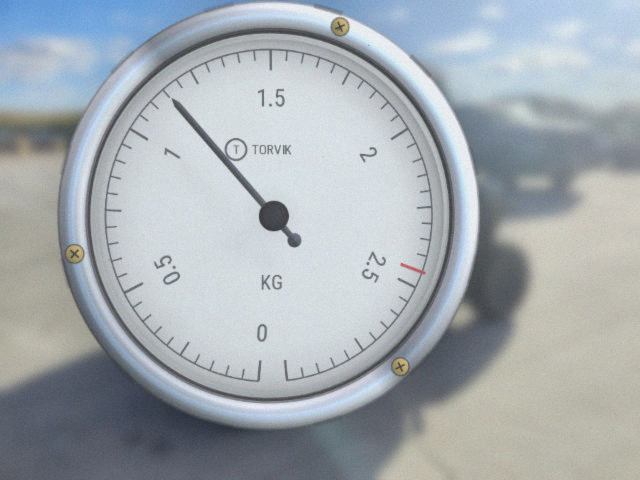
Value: kg 1.15
